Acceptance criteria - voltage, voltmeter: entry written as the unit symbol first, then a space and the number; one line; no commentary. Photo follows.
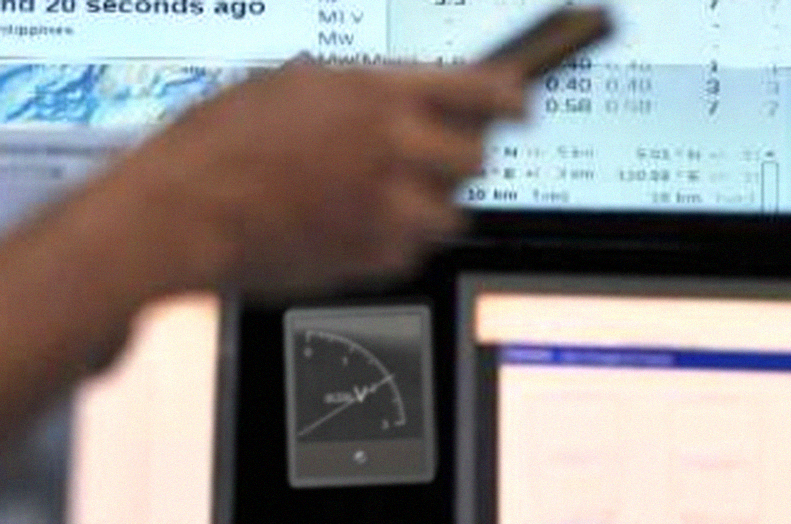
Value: V 2
